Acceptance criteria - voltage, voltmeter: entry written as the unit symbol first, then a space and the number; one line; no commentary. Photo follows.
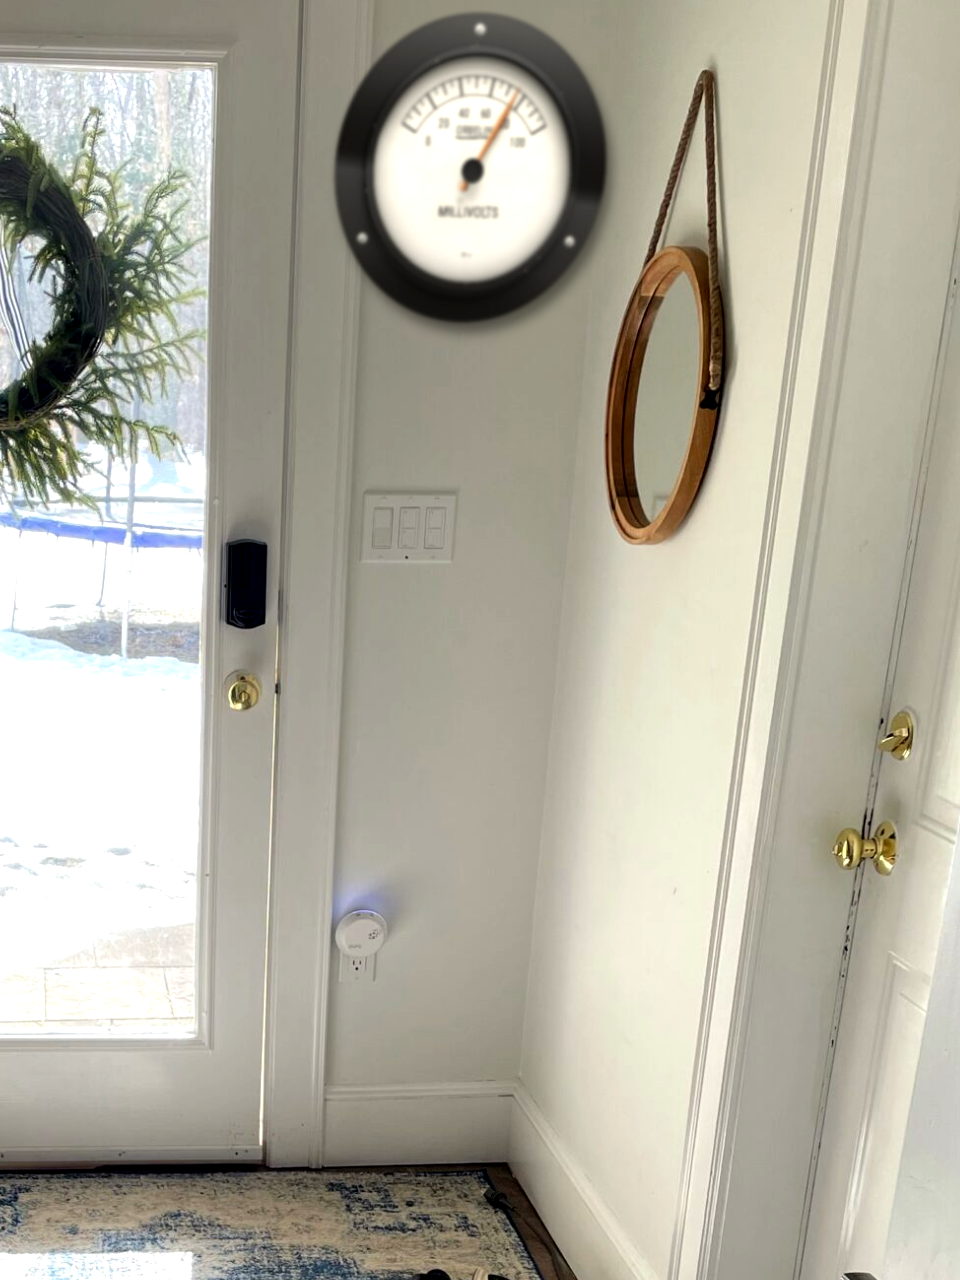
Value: mV 75
